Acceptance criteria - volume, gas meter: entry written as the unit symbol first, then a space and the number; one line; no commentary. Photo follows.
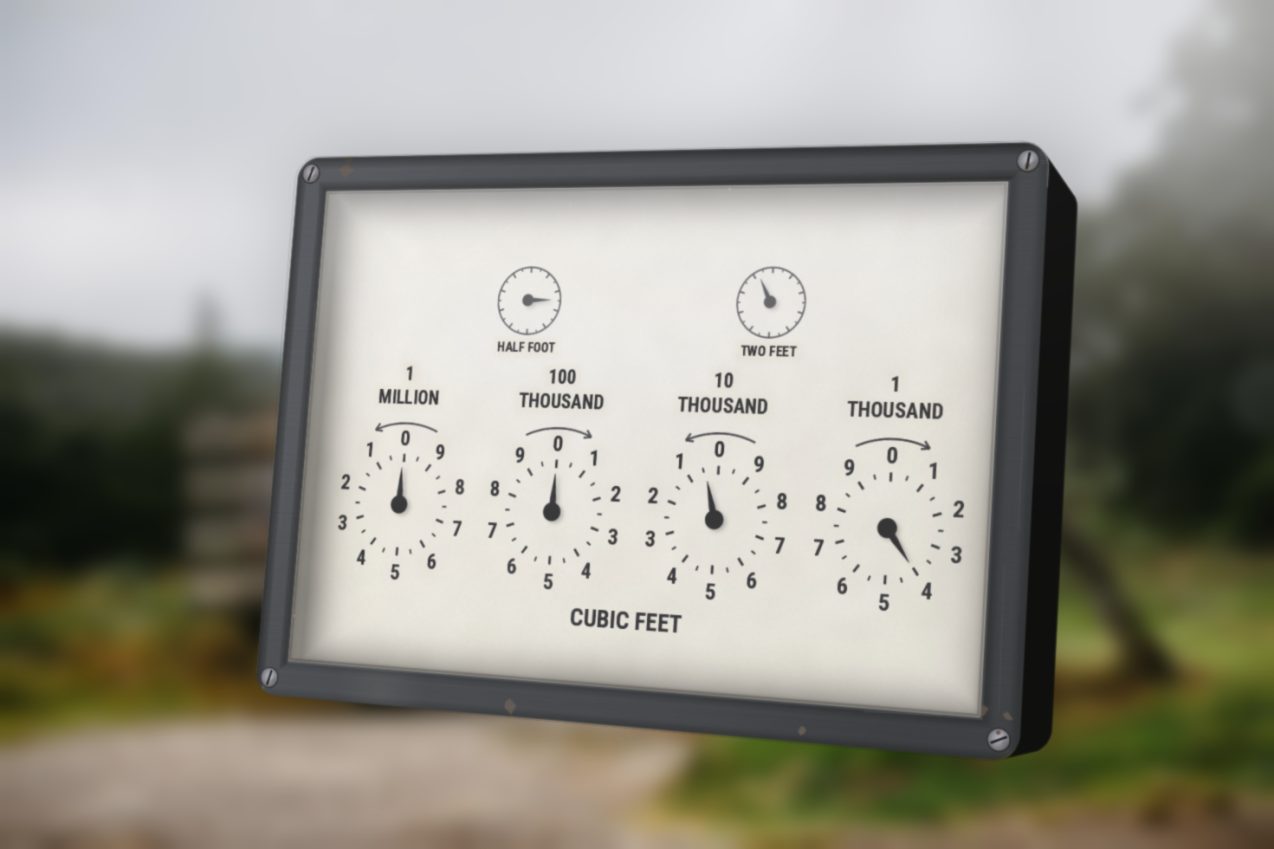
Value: ft³ 400
